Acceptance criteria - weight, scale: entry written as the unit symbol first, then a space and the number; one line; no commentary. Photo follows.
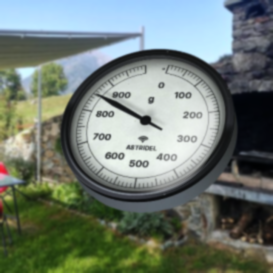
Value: g 850
